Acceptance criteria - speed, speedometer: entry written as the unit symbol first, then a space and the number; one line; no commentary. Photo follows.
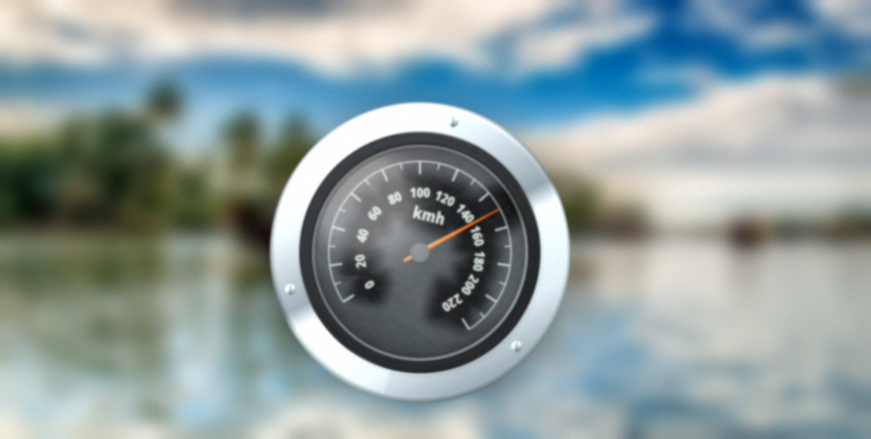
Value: km/h 150
